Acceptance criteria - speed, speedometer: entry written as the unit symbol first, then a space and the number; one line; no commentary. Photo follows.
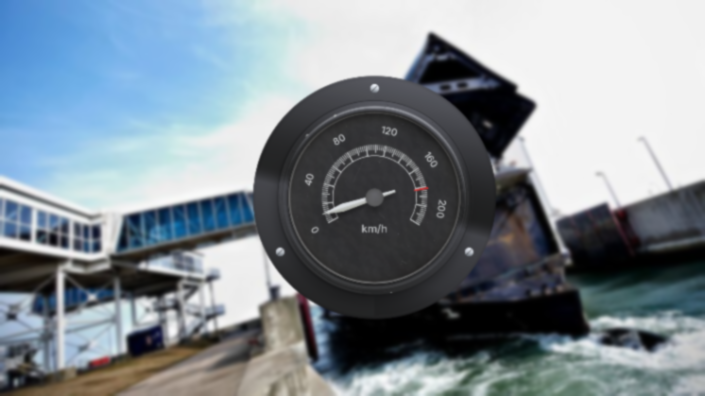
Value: km/h 10
